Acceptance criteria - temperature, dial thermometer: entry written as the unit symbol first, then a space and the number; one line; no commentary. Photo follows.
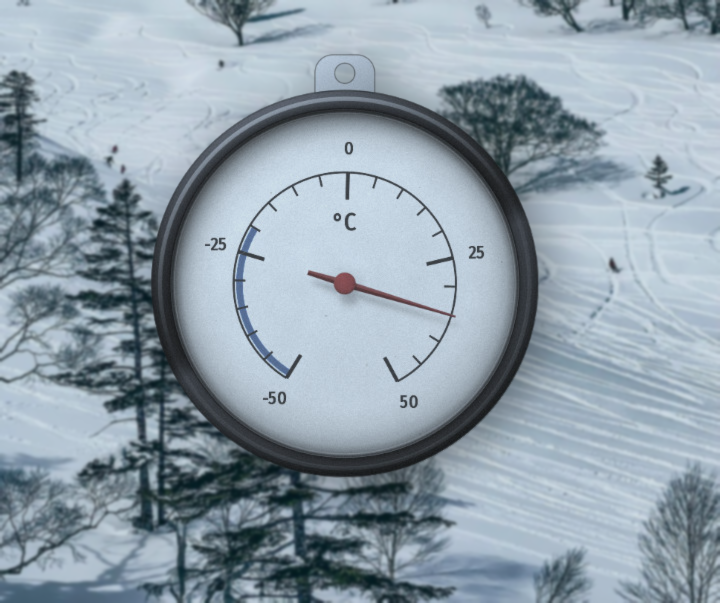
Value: °C 35
